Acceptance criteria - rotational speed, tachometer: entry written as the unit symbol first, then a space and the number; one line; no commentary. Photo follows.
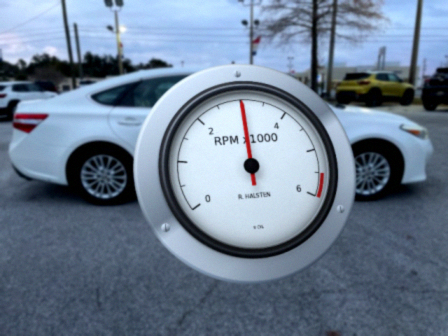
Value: rpm 3000
